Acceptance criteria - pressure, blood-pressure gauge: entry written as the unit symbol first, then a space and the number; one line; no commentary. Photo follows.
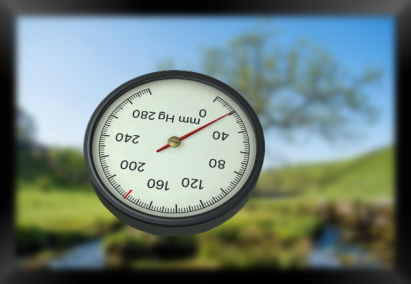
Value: mmHg 20
